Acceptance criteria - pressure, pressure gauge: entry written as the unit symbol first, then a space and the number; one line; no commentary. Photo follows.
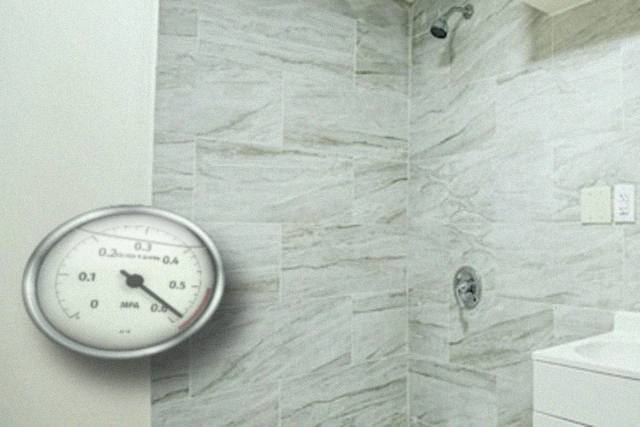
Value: MPa 0.58
